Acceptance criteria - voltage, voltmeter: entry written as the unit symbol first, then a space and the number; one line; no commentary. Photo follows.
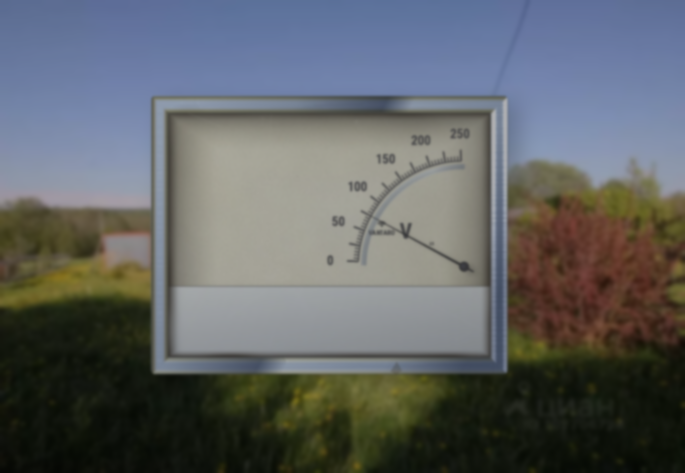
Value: V 75
